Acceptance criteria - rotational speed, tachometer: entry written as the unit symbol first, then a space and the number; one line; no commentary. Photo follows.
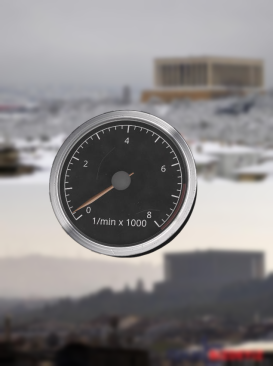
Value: rpm 200
